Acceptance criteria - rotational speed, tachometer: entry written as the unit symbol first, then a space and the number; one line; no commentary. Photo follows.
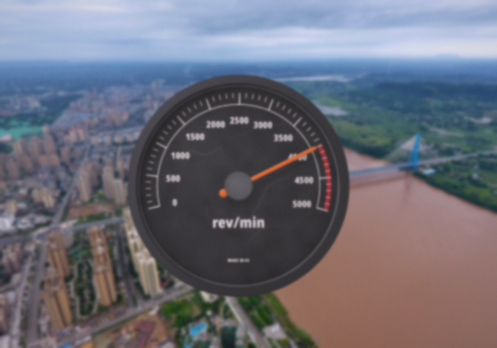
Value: rpm 4000
